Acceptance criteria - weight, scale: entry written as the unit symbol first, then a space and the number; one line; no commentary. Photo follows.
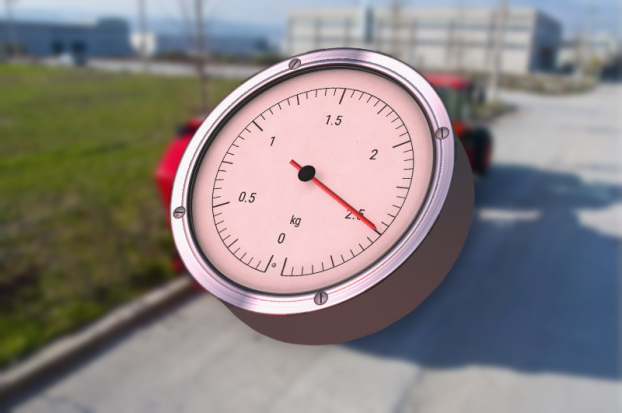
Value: kg 2.5
